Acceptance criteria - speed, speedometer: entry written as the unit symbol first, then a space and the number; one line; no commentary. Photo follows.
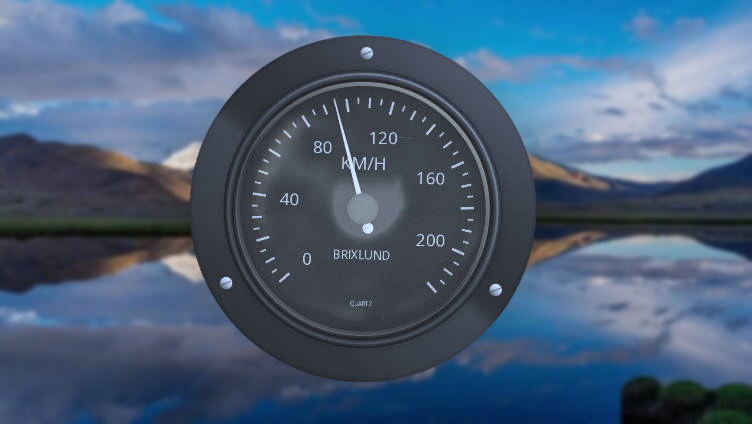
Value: km/h 95
